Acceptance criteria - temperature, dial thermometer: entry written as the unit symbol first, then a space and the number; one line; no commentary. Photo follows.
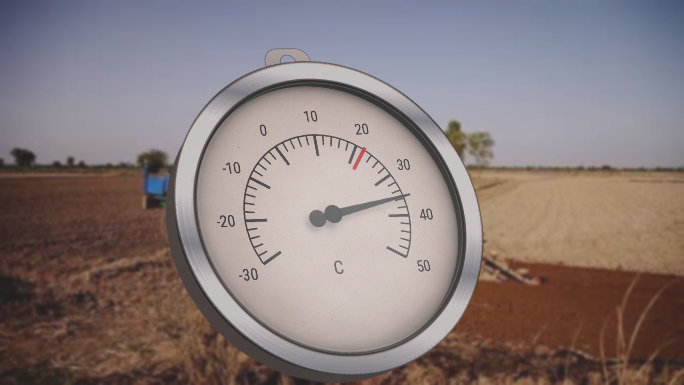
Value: °C 36
